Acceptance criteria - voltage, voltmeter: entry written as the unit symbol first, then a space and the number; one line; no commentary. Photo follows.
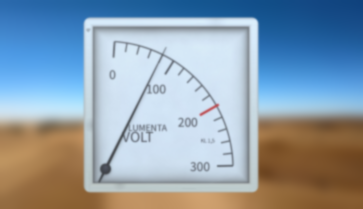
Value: V 80
